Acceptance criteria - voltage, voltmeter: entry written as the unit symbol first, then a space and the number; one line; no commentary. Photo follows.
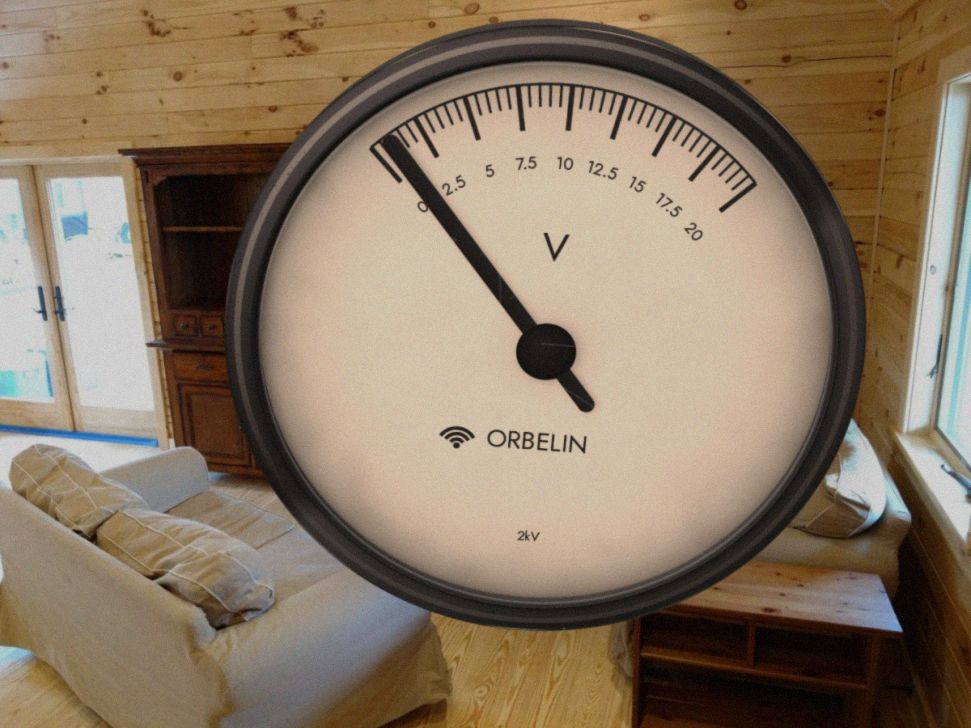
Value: V 1
